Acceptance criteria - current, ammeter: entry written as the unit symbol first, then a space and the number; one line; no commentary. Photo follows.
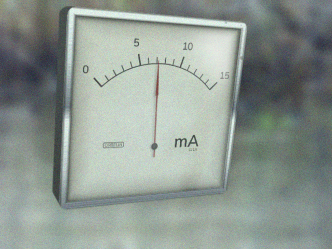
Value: mA 7
